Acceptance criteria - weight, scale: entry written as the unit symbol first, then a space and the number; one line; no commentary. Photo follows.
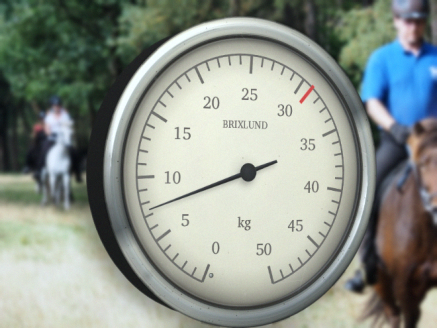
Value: kg 7.5
